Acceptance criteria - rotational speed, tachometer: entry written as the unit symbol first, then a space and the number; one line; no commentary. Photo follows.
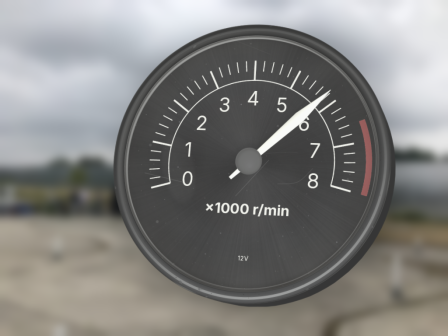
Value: rpm 5800
